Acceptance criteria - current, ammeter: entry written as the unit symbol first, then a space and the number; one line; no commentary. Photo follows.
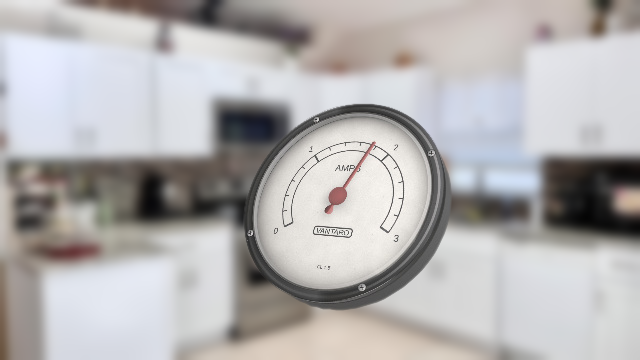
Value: A 1.8
